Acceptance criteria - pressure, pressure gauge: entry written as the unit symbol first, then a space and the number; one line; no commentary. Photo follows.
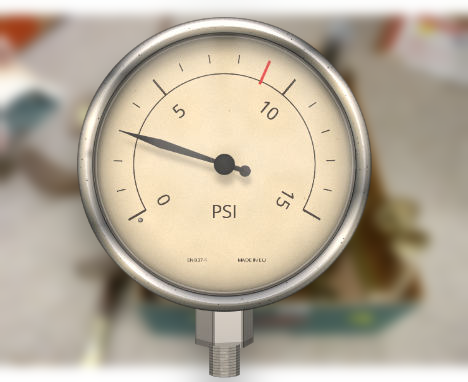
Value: psi 3
